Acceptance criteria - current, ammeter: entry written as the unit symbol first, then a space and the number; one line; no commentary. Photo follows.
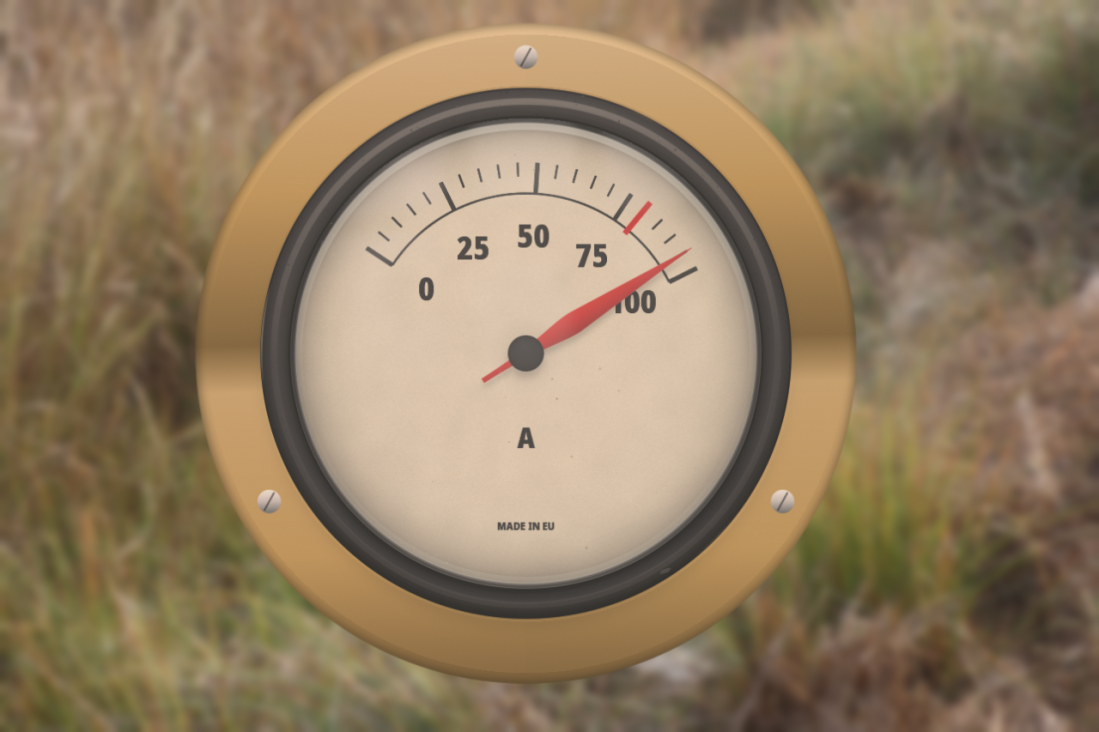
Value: A 95
